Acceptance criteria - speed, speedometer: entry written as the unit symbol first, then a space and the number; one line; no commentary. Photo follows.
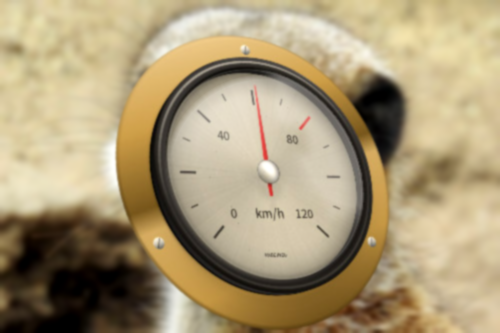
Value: km/h 60
